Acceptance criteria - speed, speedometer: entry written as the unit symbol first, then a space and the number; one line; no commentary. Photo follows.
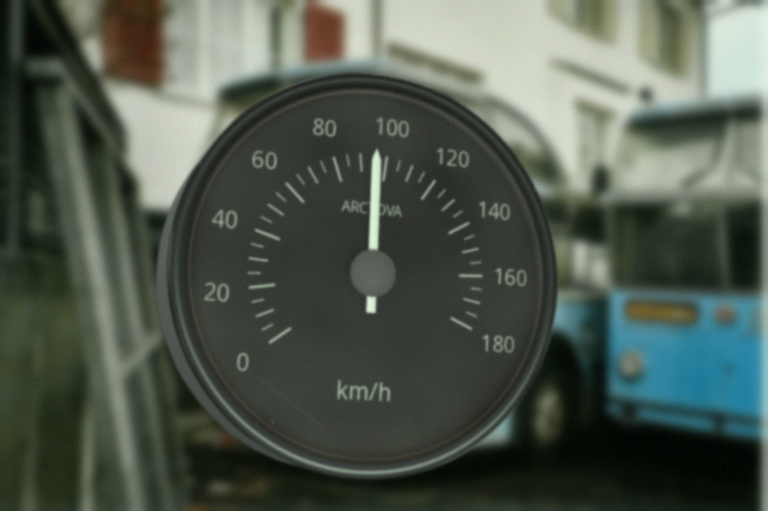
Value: km/h 95
